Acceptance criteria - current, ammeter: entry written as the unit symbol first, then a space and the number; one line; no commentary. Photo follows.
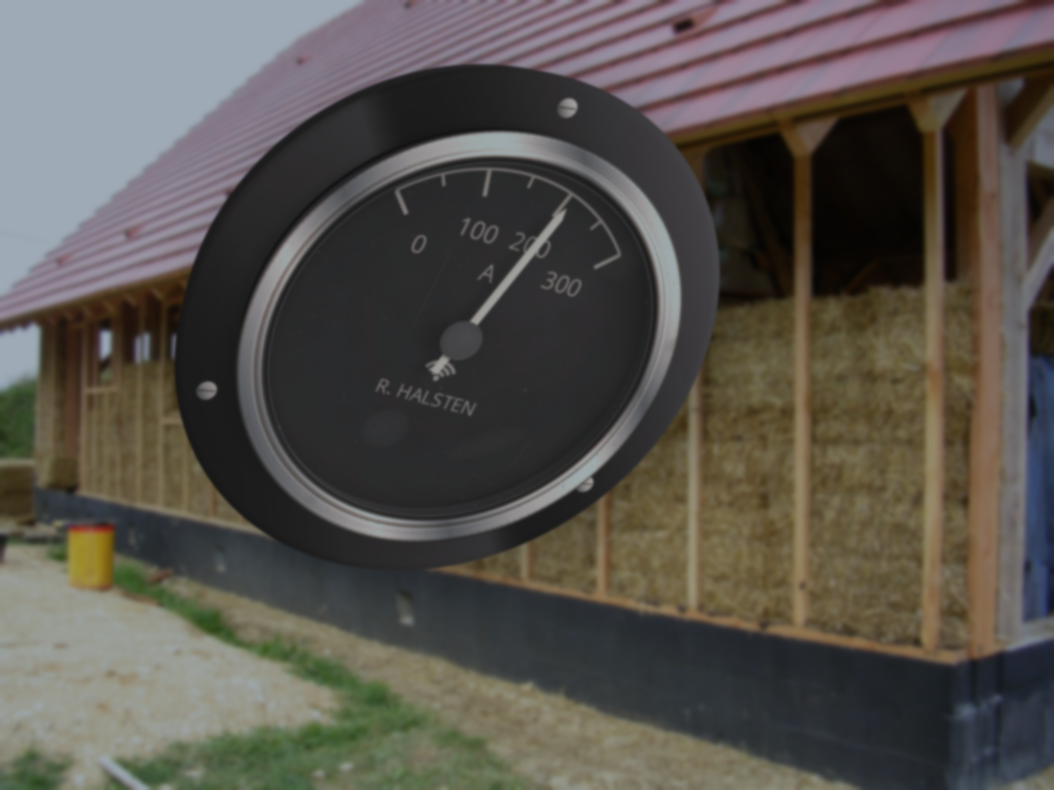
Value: A 200
